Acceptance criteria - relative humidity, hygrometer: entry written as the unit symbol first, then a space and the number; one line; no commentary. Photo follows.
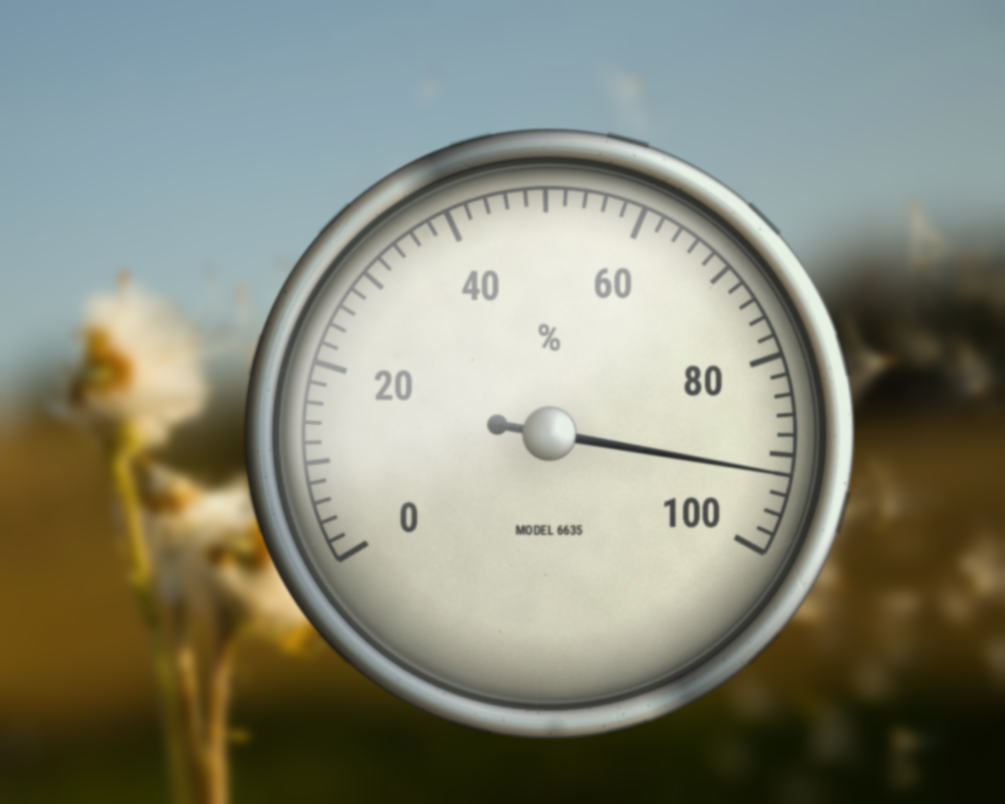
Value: % 92
